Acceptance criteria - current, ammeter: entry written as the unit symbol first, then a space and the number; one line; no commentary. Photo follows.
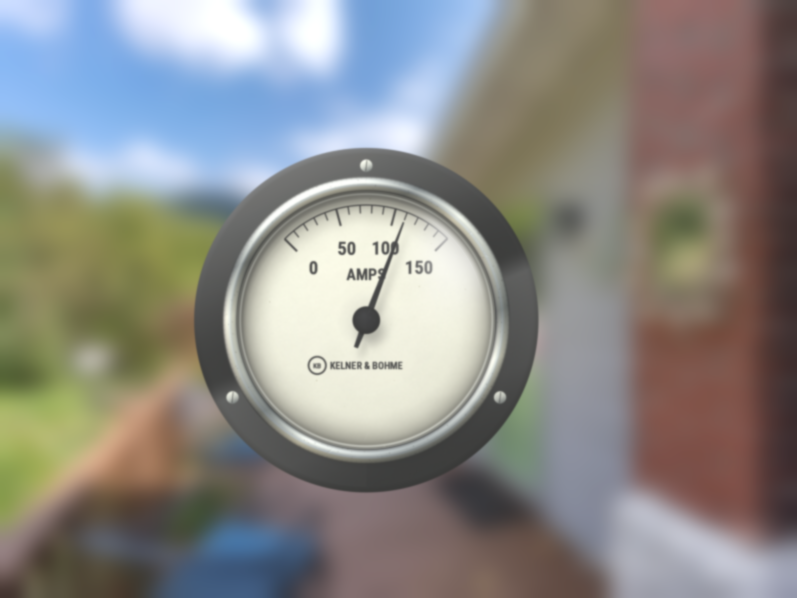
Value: A 110
